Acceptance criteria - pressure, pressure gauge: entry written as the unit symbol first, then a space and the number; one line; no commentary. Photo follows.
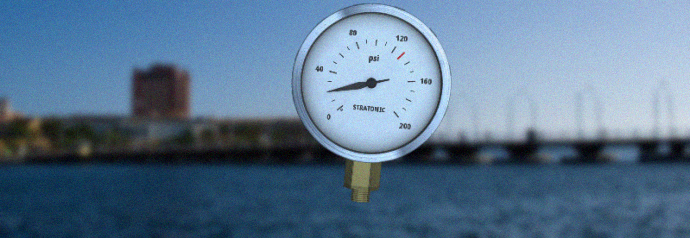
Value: psi 20
